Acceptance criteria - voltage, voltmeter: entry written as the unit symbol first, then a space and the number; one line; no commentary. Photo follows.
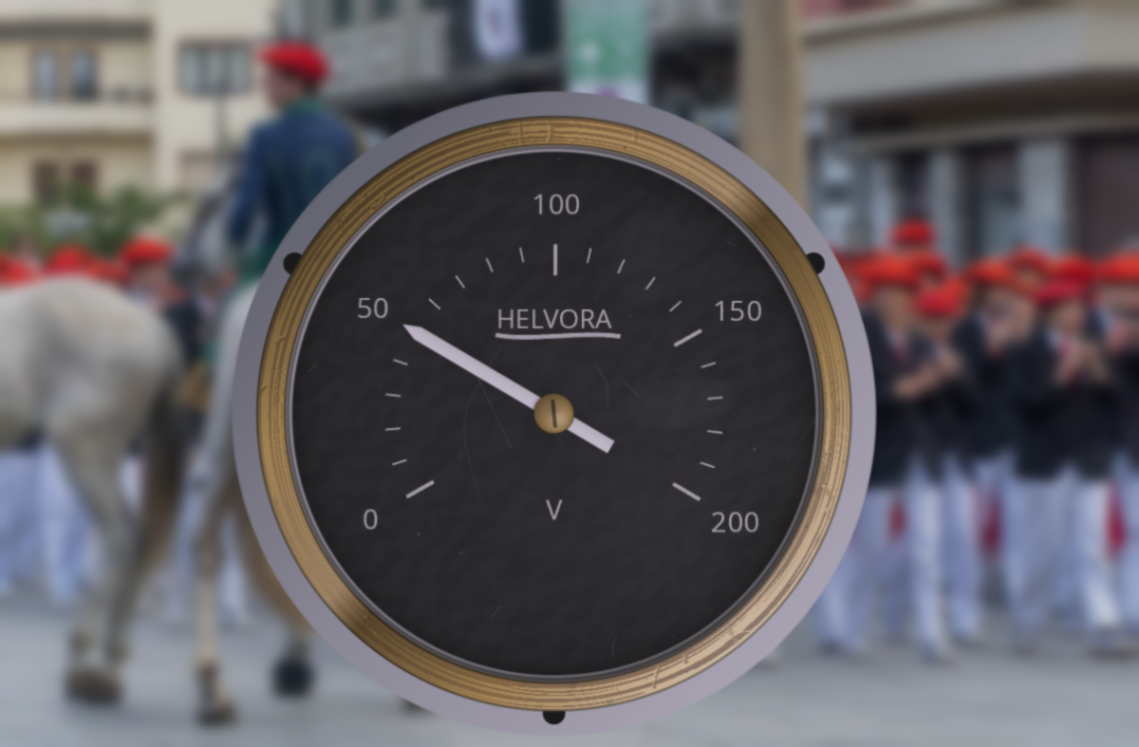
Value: V 50
